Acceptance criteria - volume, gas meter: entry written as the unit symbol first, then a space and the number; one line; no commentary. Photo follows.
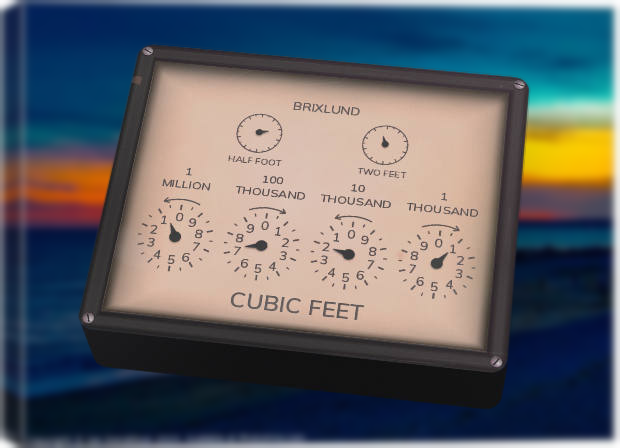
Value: ft³ 72100
